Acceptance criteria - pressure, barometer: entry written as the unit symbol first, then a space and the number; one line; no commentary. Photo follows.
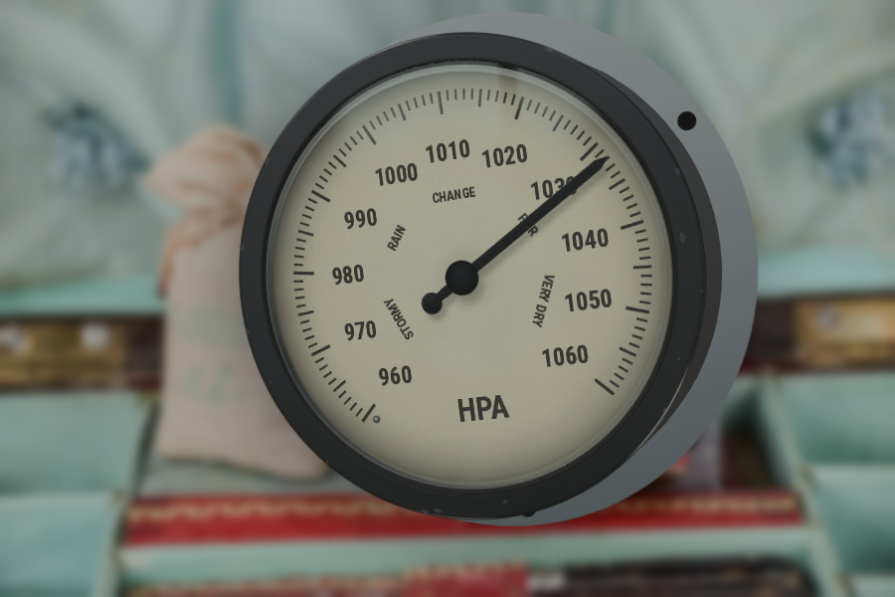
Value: hPa 1032
